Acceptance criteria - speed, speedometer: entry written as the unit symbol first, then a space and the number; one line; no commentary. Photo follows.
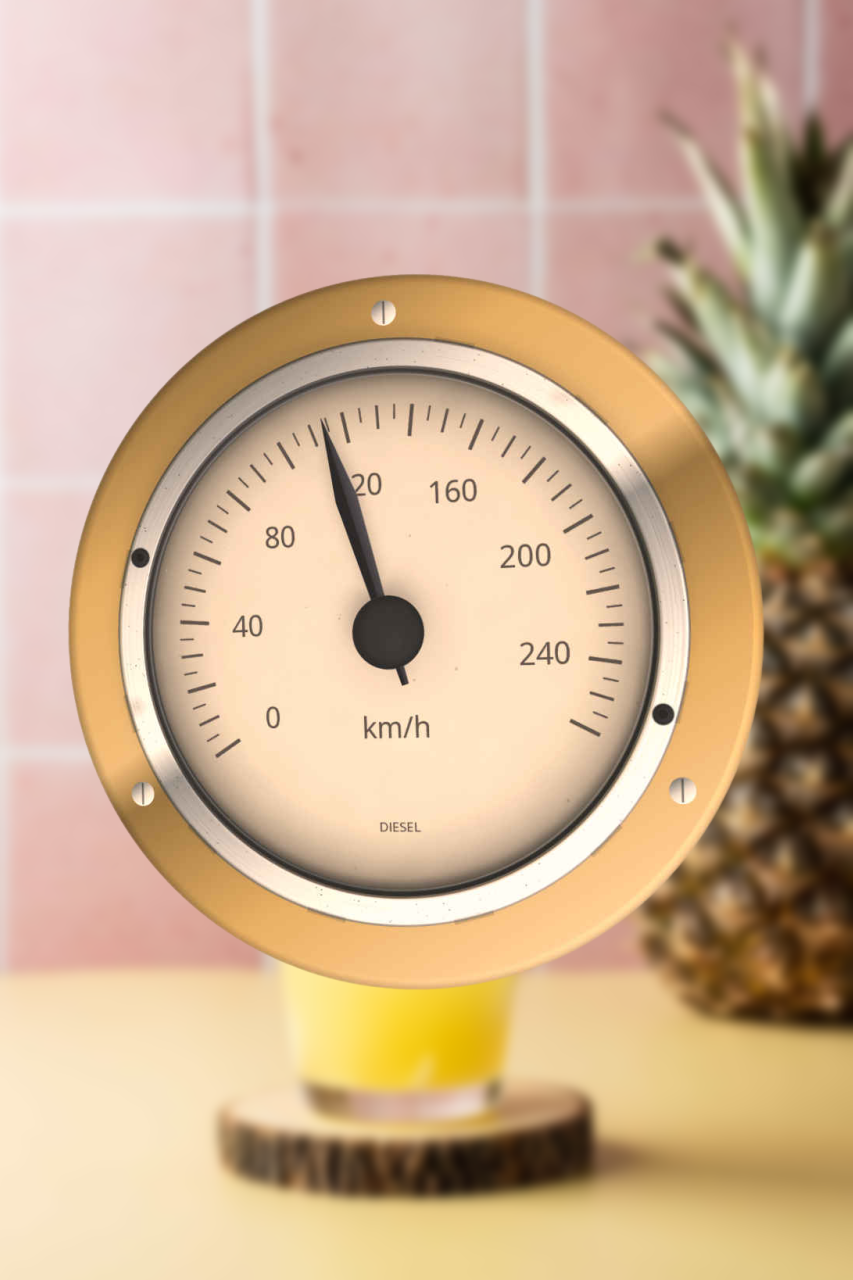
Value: km/h 115
